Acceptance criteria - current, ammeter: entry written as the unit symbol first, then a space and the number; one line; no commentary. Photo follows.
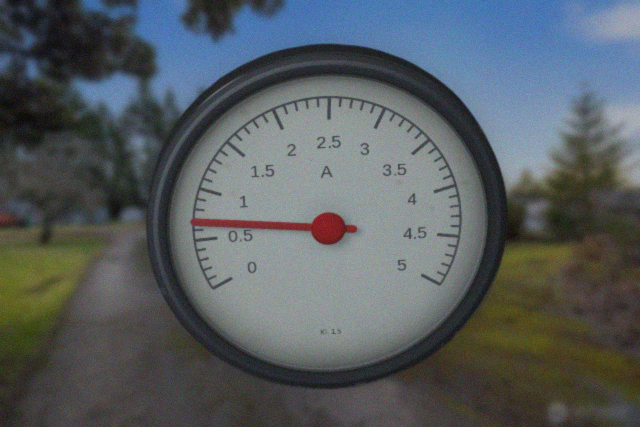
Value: A 0.7
